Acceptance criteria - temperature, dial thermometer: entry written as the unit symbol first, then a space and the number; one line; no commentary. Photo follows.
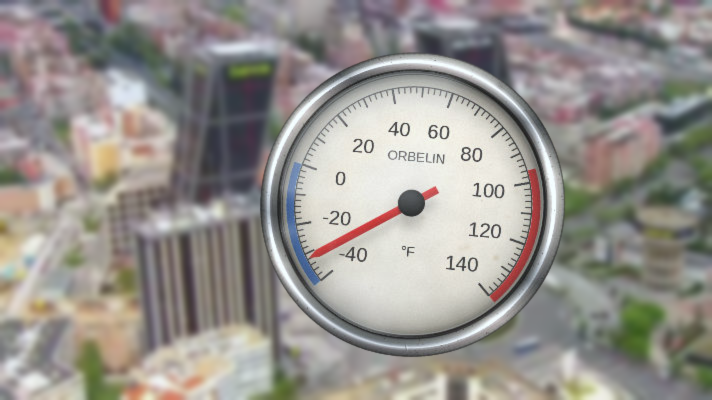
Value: °F -32
